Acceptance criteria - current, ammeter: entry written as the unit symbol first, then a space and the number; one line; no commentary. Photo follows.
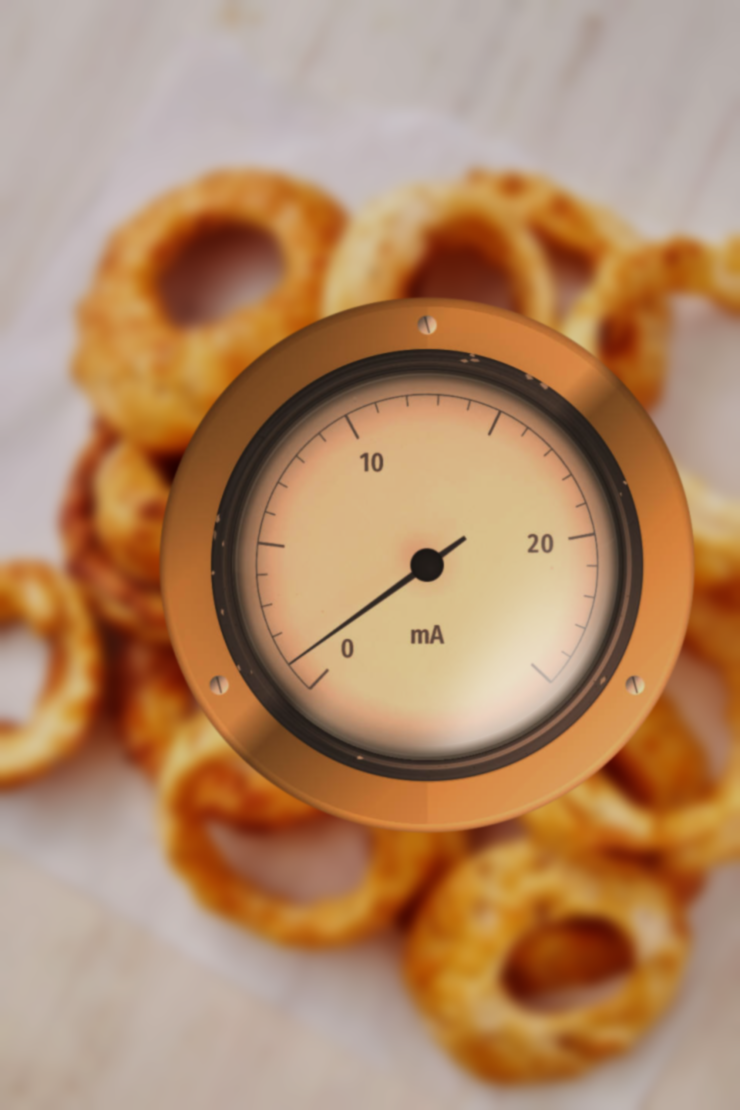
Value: mA 1
